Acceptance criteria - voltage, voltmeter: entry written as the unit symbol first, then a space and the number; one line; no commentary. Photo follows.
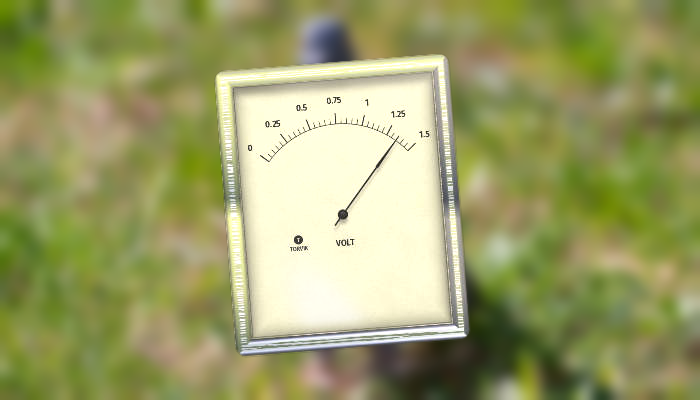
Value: V 1.35
